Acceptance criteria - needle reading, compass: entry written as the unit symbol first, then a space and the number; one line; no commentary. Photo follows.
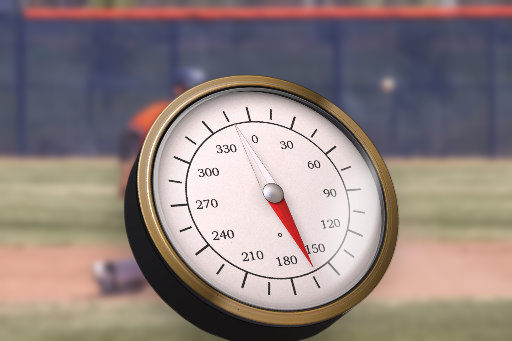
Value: ° 165
